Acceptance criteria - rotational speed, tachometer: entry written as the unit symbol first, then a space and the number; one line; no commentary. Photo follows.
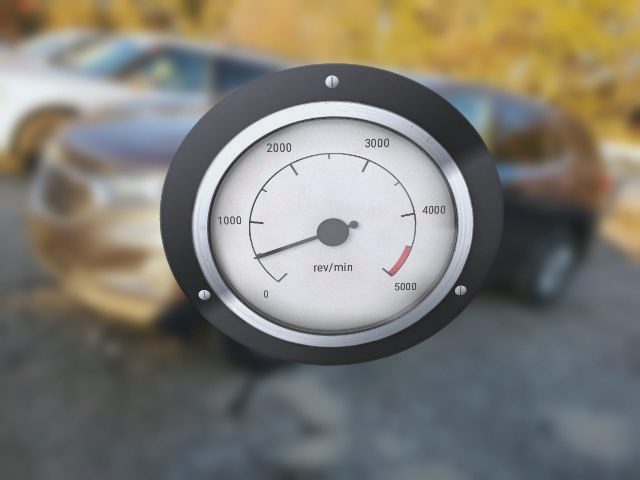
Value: rpm 500
